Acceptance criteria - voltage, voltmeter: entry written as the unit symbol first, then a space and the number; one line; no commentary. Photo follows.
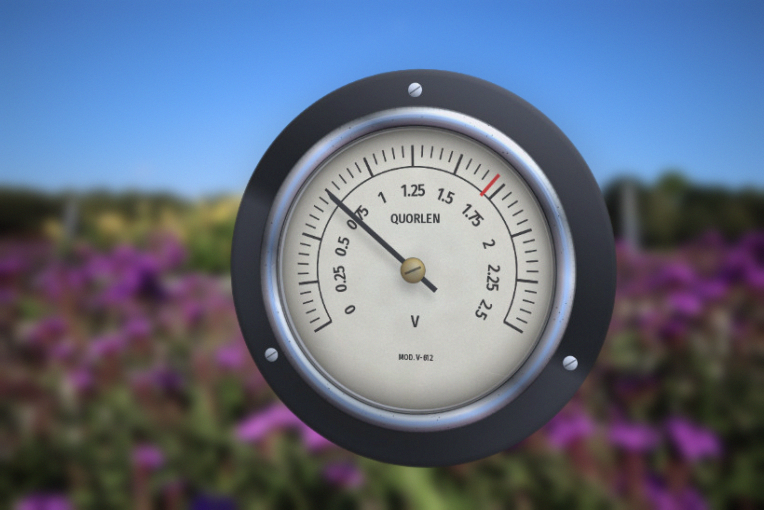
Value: V 0.75
